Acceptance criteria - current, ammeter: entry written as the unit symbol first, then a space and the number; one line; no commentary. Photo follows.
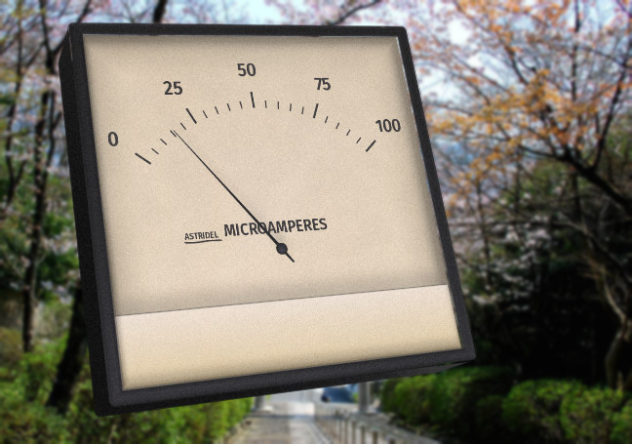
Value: µA 15
